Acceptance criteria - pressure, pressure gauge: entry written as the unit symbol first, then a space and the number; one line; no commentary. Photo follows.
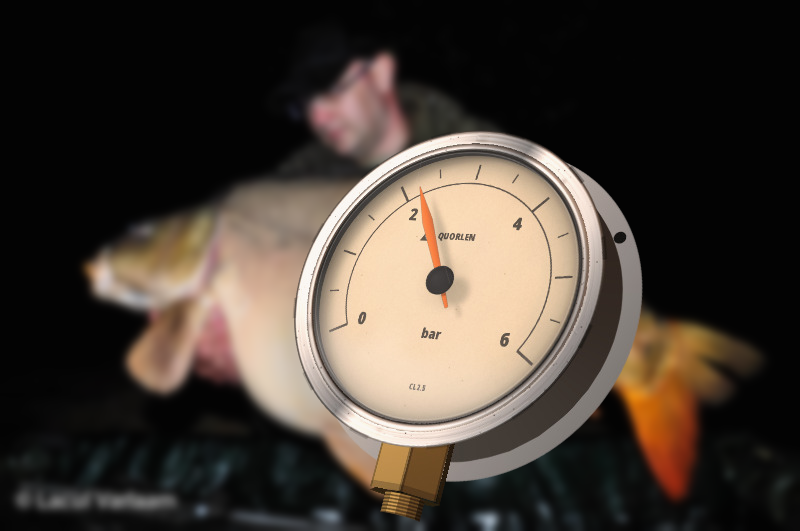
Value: bar 2.25
